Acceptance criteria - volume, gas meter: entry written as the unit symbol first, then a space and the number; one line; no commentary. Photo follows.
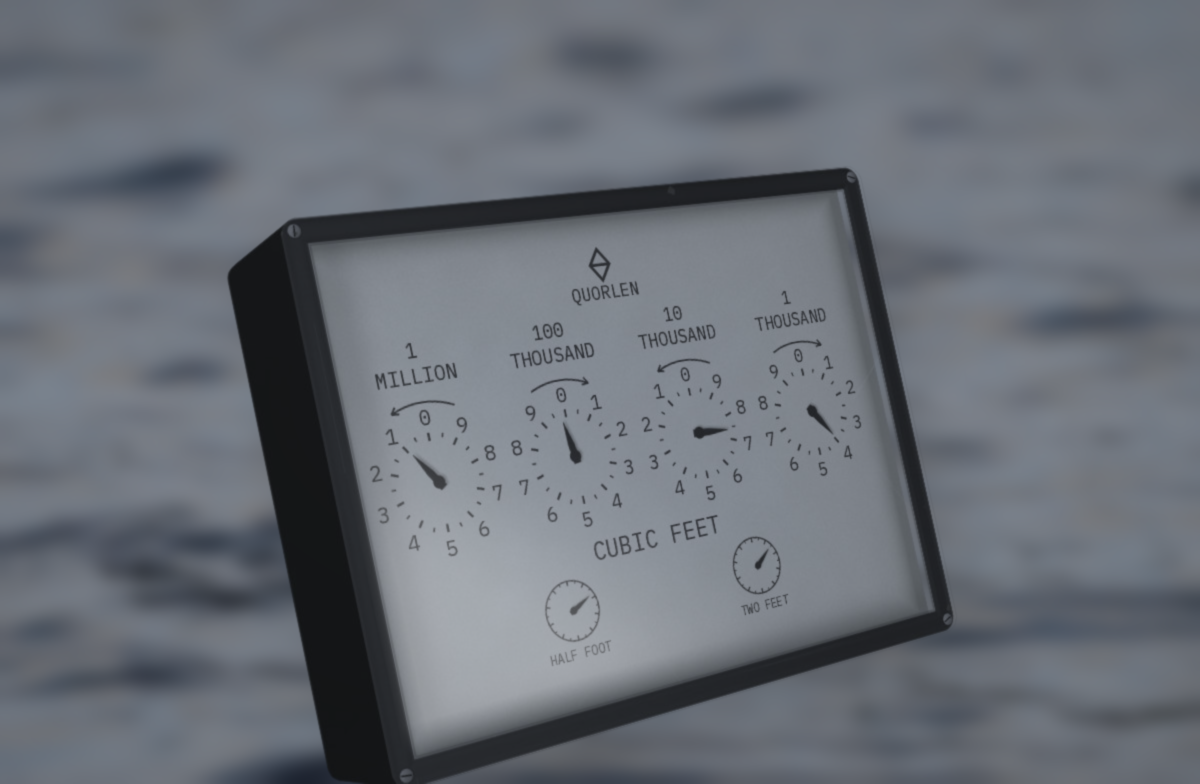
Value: ft³ 97400
